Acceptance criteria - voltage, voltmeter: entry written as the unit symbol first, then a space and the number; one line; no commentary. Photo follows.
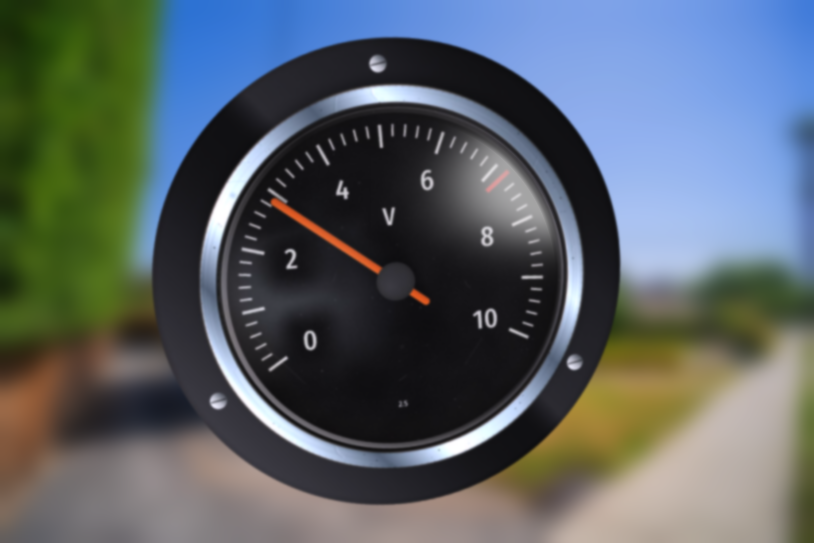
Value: V 2.9
